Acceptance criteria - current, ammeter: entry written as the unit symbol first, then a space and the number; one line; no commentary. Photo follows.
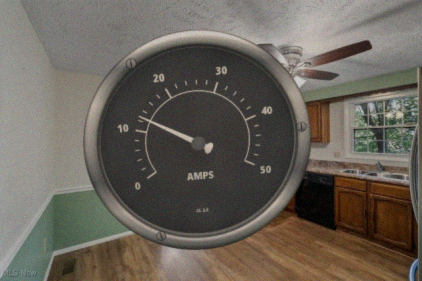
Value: A 13
